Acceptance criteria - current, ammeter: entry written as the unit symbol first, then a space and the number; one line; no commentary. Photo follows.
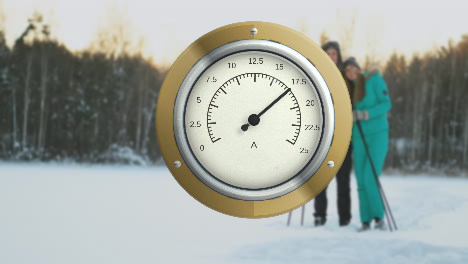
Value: A 17.5
